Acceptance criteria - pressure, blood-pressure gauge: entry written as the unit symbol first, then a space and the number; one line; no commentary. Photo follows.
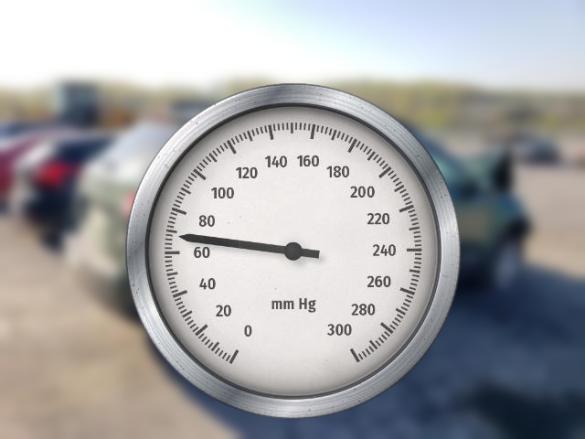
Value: mmHg 68
